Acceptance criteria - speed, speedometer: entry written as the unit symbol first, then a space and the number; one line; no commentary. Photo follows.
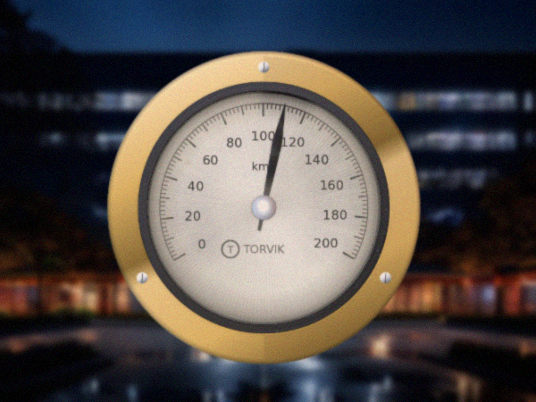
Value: km/h 110
